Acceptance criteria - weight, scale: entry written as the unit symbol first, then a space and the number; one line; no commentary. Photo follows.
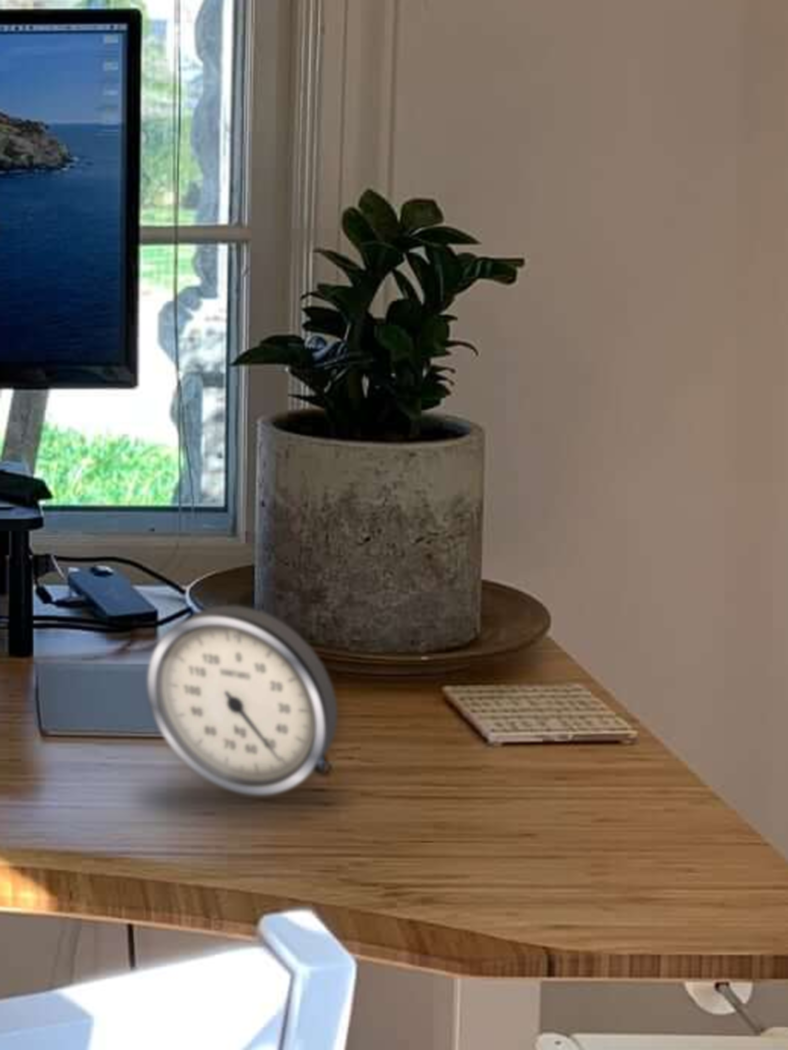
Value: kg 50
